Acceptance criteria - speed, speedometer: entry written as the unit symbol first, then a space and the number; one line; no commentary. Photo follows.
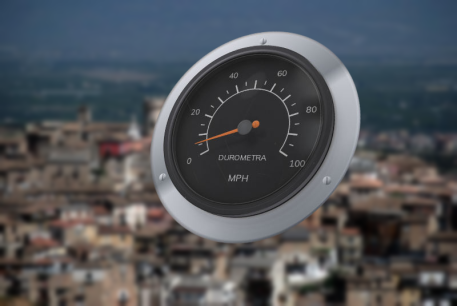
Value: mph 5
